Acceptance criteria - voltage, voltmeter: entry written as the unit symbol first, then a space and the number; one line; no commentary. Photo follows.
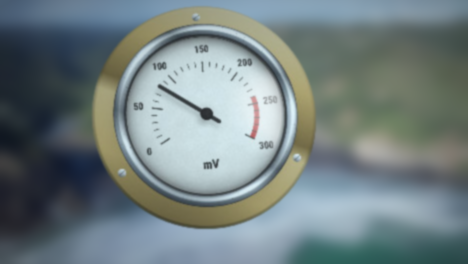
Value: mV 80
